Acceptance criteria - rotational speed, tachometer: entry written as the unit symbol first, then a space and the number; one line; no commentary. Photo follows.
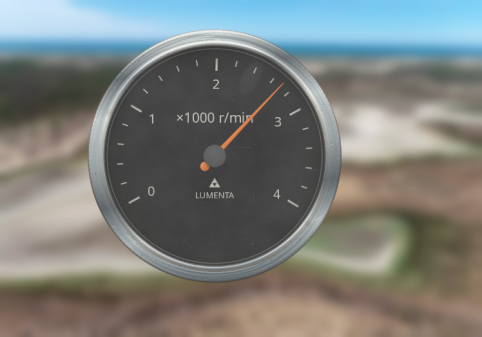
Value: rpm 2700
